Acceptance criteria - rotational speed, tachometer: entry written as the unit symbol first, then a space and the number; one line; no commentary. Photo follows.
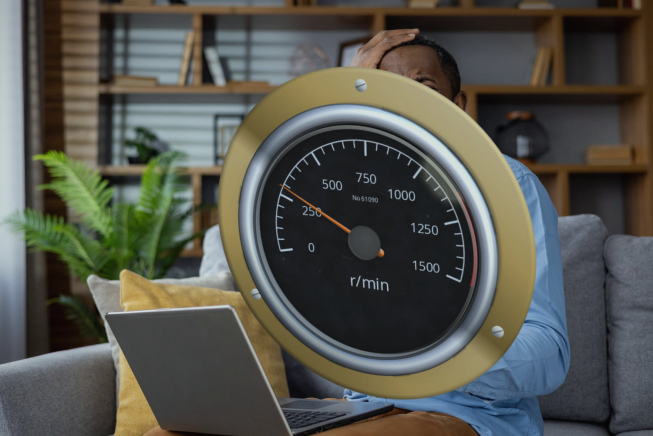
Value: rpm 300
